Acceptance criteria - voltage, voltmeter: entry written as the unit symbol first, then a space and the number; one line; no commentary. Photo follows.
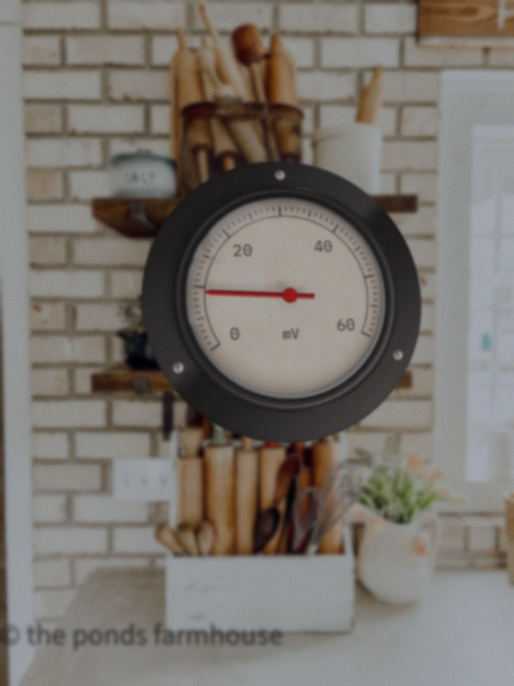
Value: mV 9
